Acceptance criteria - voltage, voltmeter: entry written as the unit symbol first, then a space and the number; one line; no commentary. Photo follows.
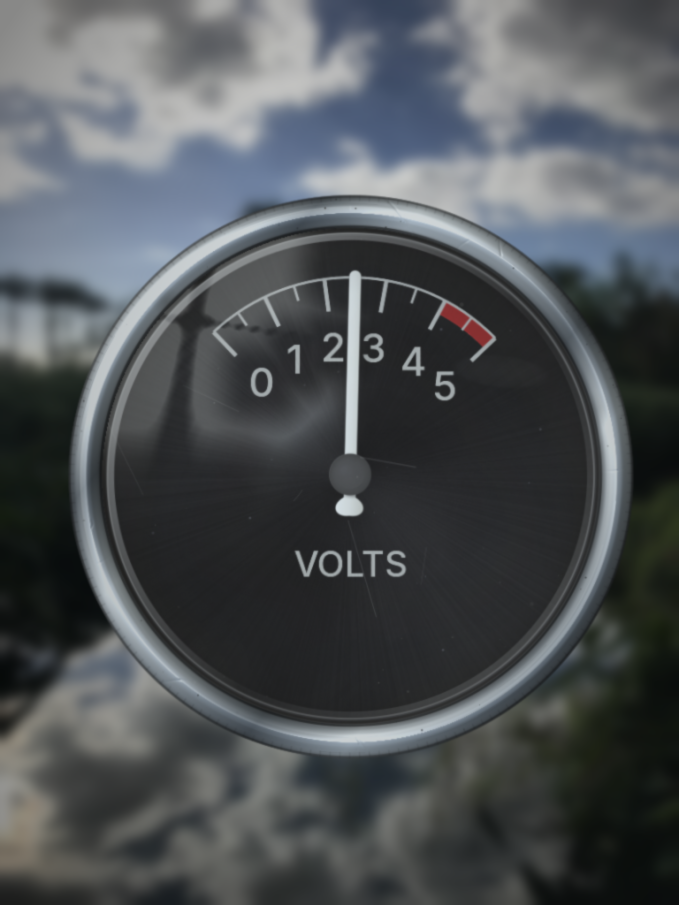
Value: V 2.5
